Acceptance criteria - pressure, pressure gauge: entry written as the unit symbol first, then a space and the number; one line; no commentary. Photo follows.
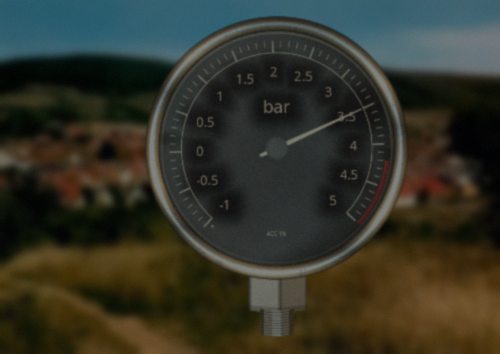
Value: bar 3.5
